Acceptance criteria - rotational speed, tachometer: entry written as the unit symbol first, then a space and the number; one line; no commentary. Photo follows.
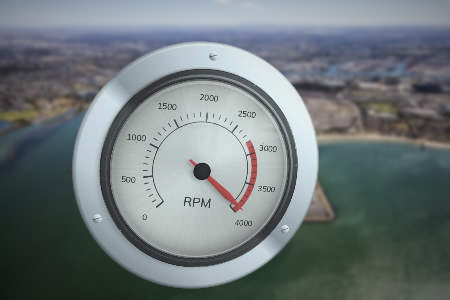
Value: rpm 3900
